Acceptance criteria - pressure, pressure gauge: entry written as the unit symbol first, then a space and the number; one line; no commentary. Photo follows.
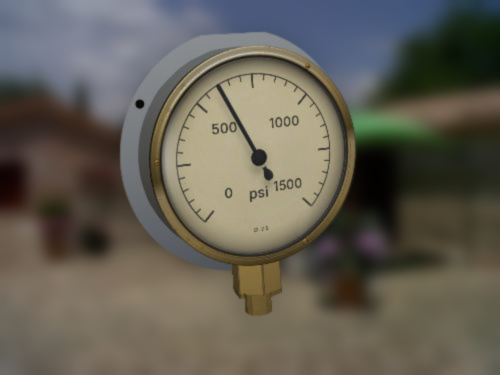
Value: psi 600
